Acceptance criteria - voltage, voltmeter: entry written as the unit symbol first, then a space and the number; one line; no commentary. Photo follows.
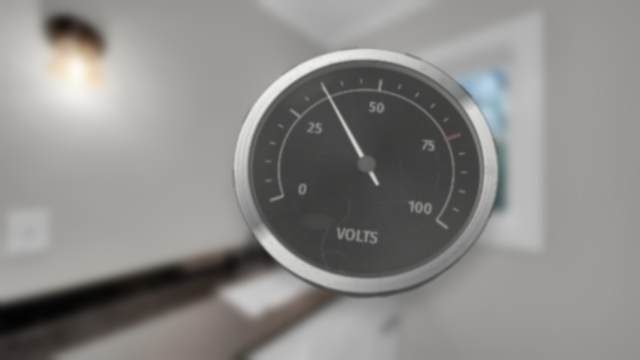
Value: V 35
